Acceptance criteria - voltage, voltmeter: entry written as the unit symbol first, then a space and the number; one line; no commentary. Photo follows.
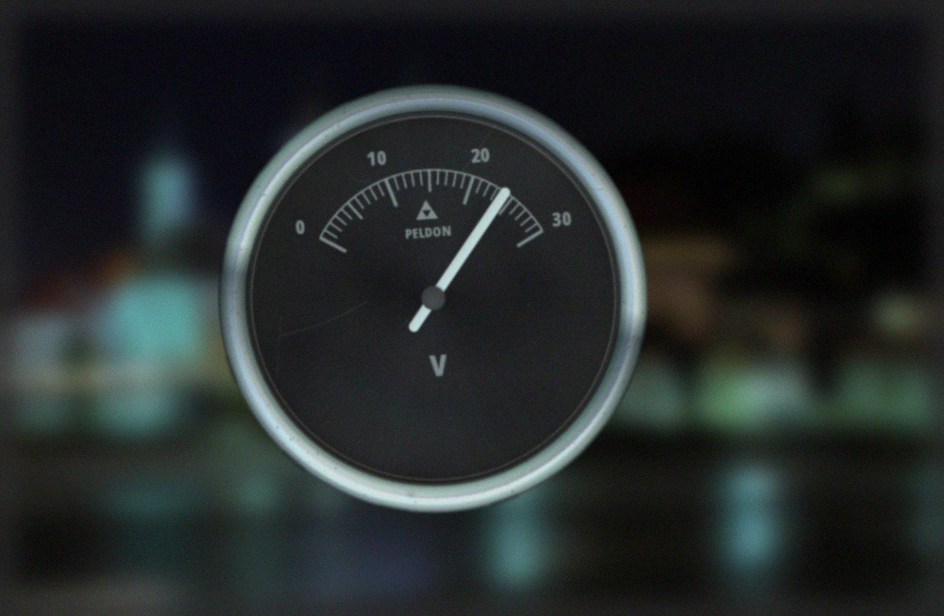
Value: V 24
